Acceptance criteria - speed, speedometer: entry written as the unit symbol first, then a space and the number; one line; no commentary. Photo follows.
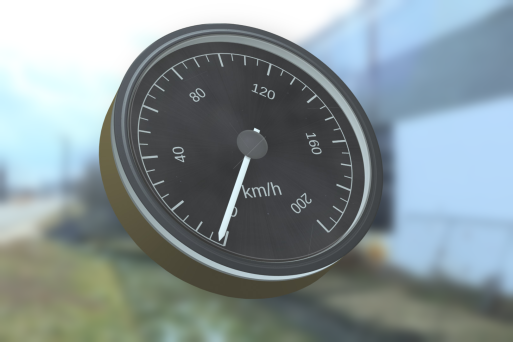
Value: km/h 2.5
